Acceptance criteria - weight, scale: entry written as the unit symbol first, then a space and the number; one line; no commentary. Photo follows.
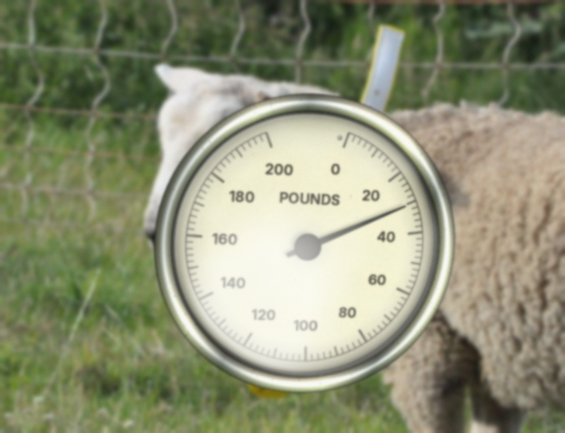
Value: lb 30
